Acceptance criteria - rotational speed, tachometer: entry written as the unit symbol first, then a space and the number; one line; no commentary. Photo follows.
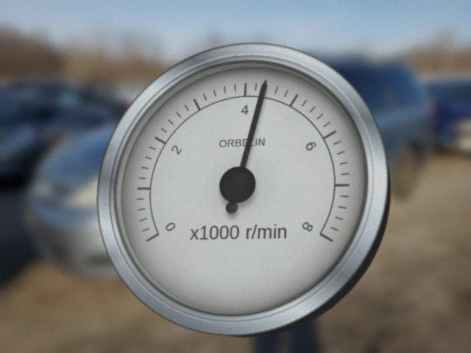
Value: rpm 4400
